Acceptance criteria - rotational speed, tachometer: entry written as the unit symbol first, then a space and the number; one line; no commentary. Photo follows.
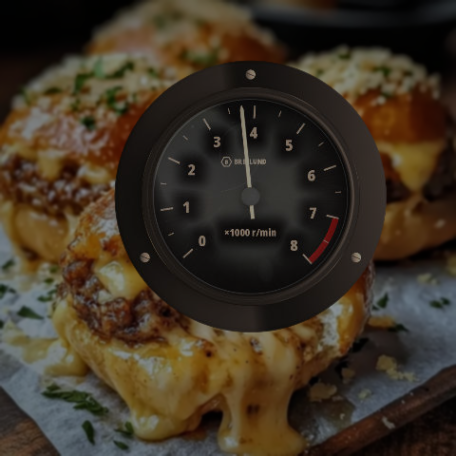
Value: rpm 3750
